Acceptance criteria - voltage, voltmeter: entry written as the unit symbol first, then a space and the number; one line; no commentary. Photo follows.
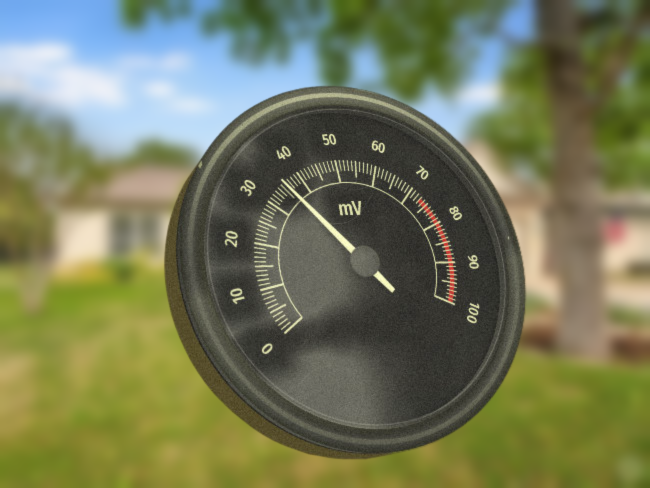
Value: mV 35
